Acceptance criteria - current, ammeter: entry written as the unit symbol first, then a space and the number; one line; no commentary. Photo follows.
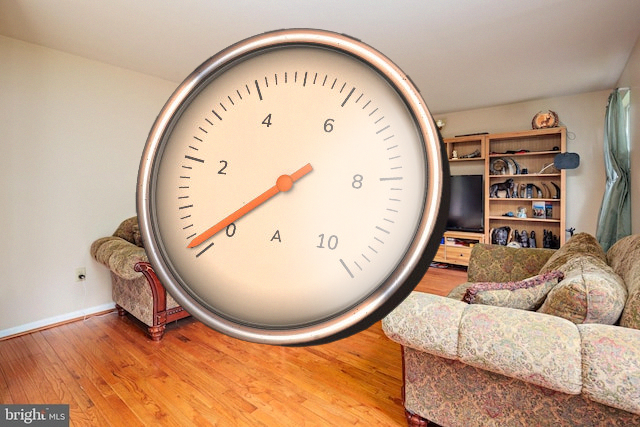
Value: A 0.2
